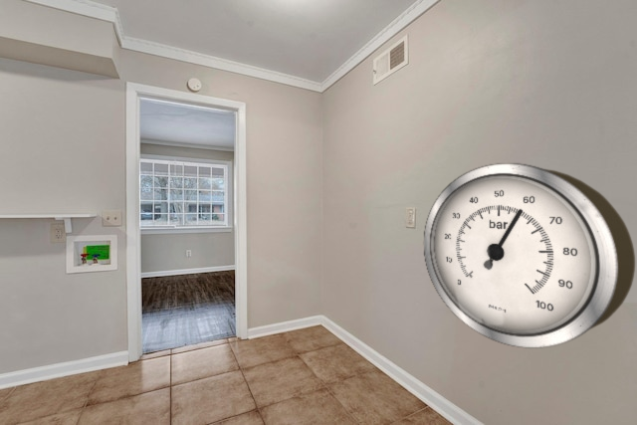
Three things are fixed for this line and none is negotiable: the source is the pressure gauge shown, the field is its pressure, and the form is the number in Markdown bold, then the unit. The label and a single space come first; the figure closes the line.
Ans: **60** bar
